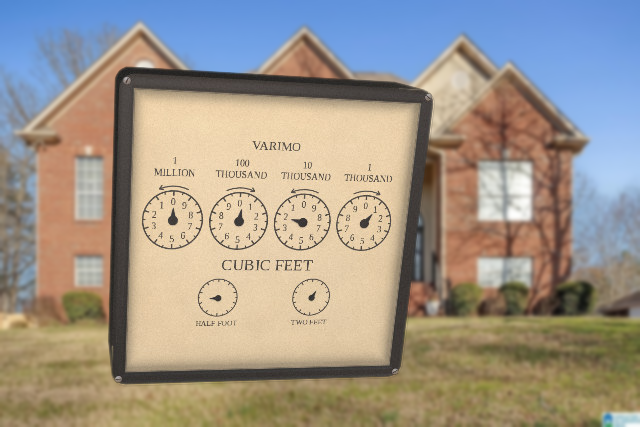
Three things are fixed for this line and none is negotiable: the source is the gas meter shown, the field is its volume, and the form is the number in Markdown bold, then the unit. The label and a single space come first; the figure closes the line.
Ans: **2100** ft³
